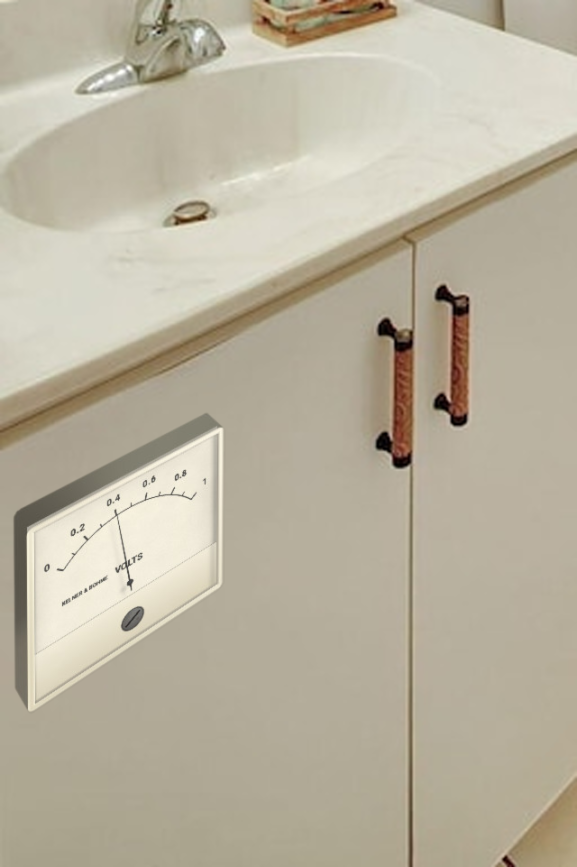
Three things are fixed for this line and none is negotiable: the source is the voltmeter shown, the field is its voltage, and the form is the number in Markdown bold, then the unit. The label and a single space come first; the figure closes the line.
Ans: **0.4** V
